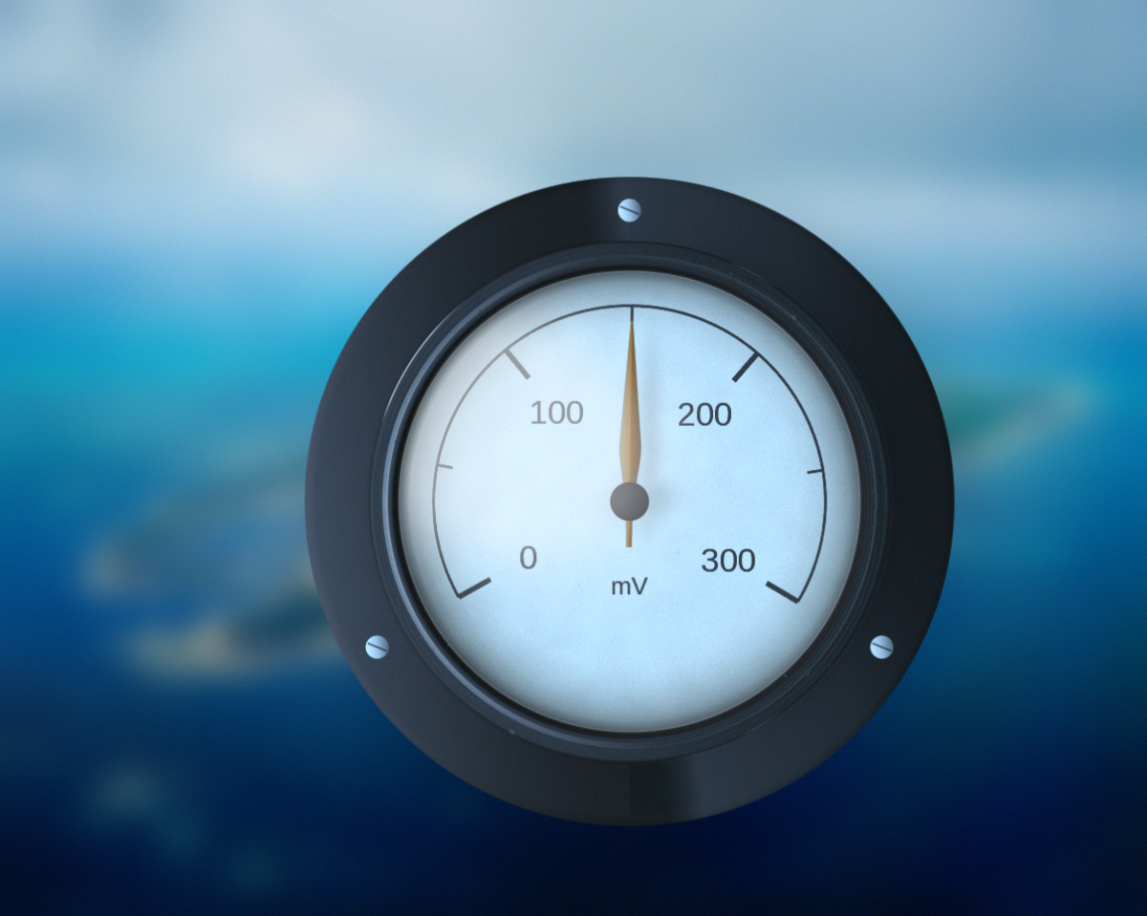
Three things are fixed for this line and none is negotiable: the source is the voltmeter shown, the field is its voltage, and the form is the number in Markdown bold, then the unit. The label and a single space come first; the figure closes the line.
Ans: **150** mV
